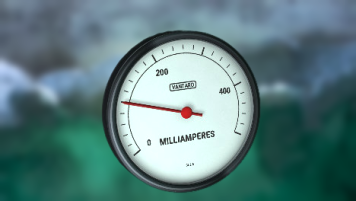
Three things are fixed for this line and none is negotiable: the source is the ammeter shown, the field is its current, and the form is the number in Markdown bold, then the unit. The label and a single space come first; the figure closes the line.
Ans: **100** mA
